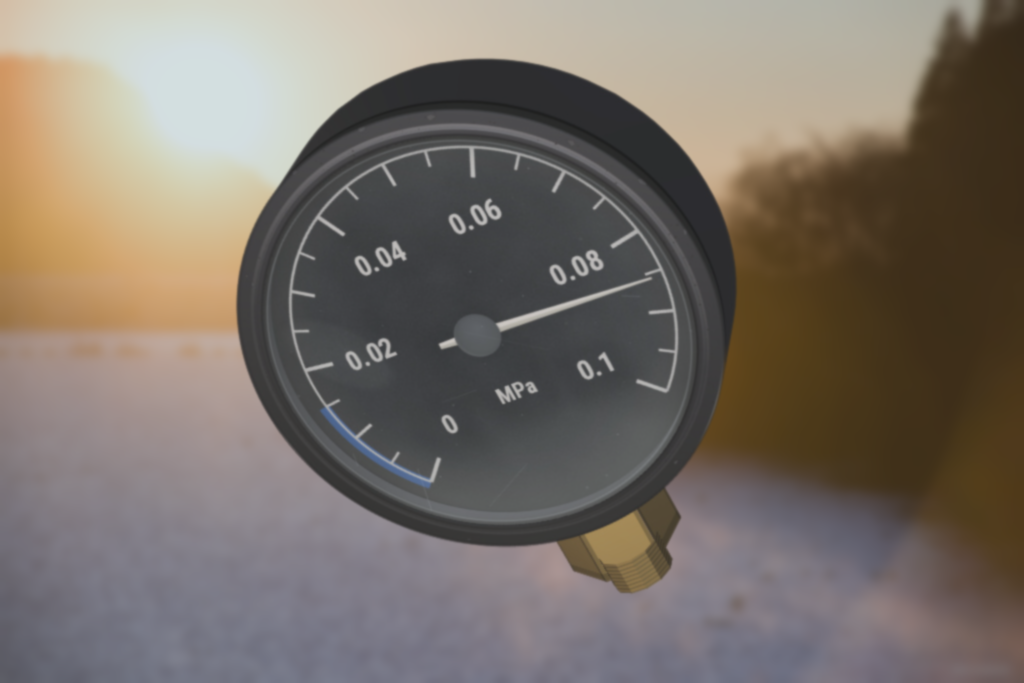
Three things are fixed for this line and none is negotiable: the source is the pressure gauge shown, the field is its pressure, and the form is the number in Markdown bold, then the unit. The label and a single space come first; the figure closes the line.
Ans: **0.085** MPa
